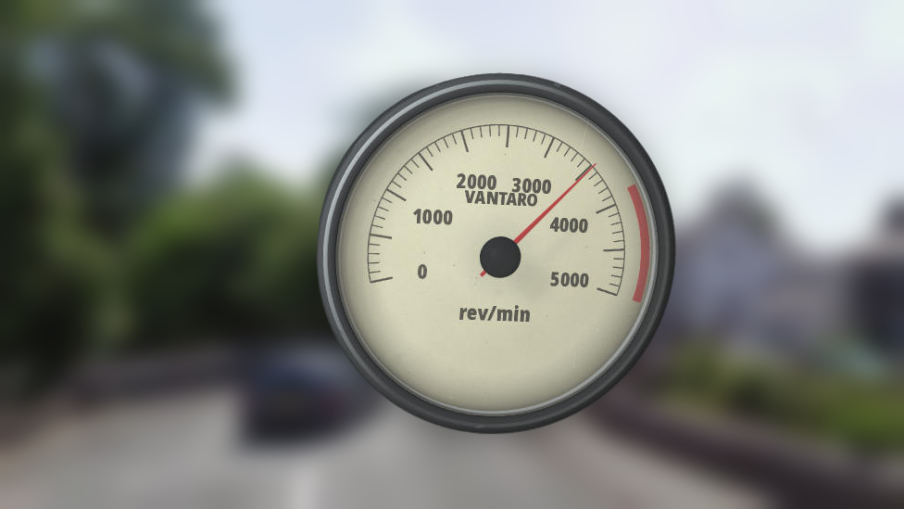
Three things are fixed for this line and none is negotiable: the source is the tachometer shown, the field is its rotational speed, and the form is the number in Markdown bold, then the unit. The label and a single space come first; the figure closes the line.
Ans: **3500** rpm
